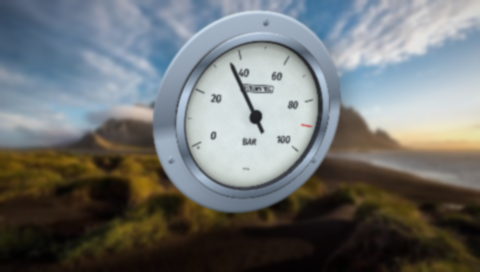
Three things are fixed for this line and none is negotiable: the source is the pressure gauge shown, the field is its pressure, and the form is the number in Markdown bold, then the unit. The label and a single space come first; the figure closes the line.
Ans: **35** bar
